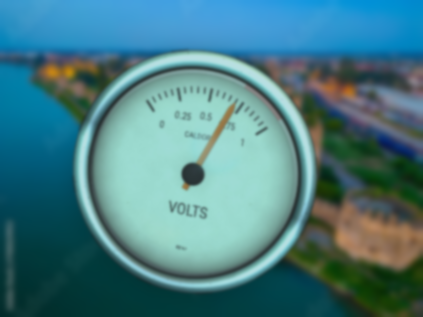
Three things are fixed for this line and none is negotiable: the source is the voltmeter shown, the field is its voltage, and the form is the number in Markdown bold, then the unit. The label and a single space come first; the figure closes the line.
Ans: **0.7** V
